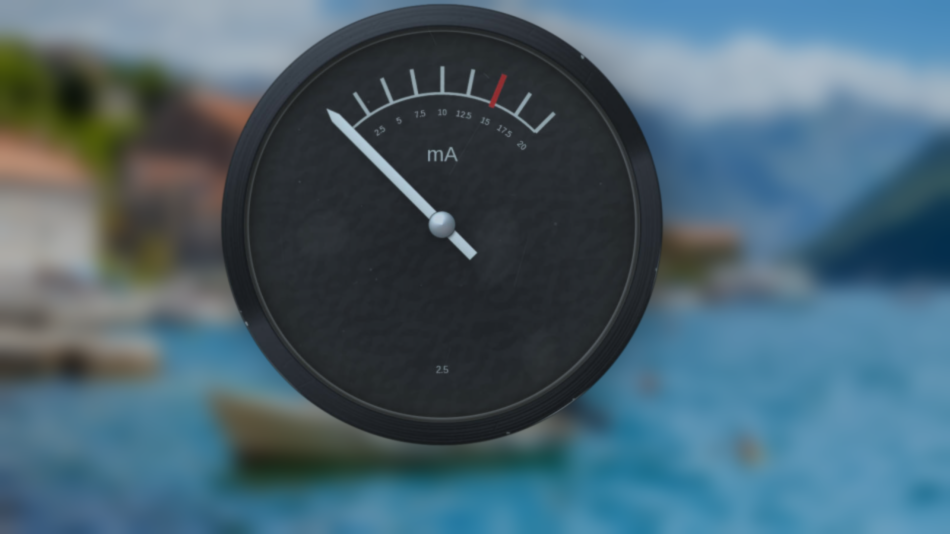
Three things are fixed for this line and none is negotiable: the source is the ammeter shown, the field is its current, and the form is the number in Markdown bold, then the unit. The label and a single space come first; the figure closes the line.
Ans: **0** mA
